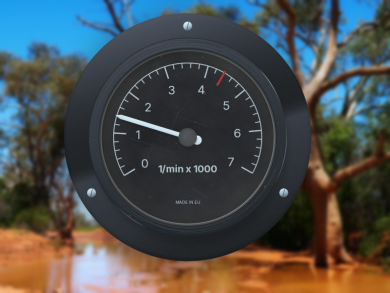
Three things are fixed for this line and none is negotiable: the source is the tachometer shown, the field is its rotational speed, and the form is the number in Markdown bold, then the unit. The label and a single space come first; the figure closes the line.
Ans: **1400** rpm
